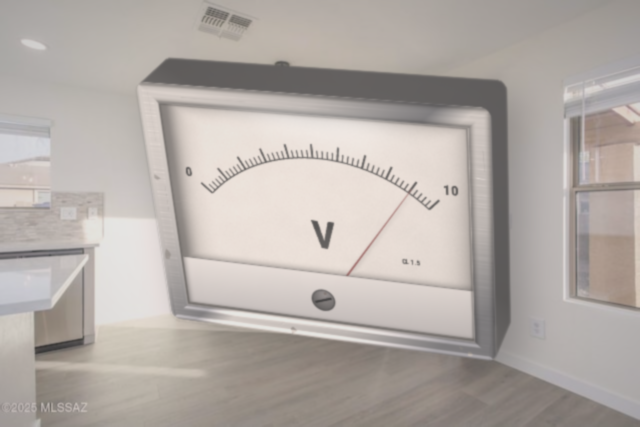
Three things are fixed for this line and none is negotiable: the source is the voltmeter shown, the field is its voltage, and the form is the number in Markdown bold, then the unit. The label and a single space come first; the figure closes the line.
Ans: **9** V
